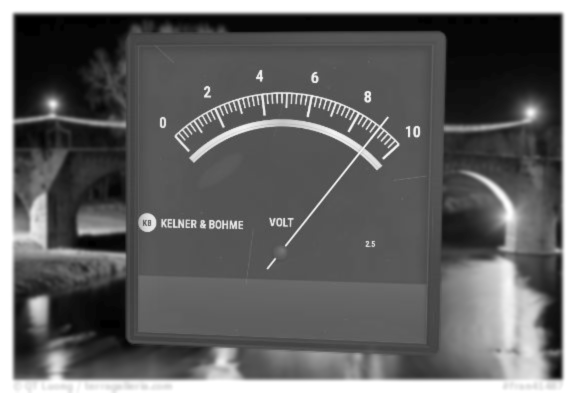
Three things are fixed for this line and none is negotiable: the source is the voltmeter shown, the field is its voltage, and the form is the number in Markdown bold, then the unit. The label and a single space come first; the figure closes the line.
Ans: **9** V
